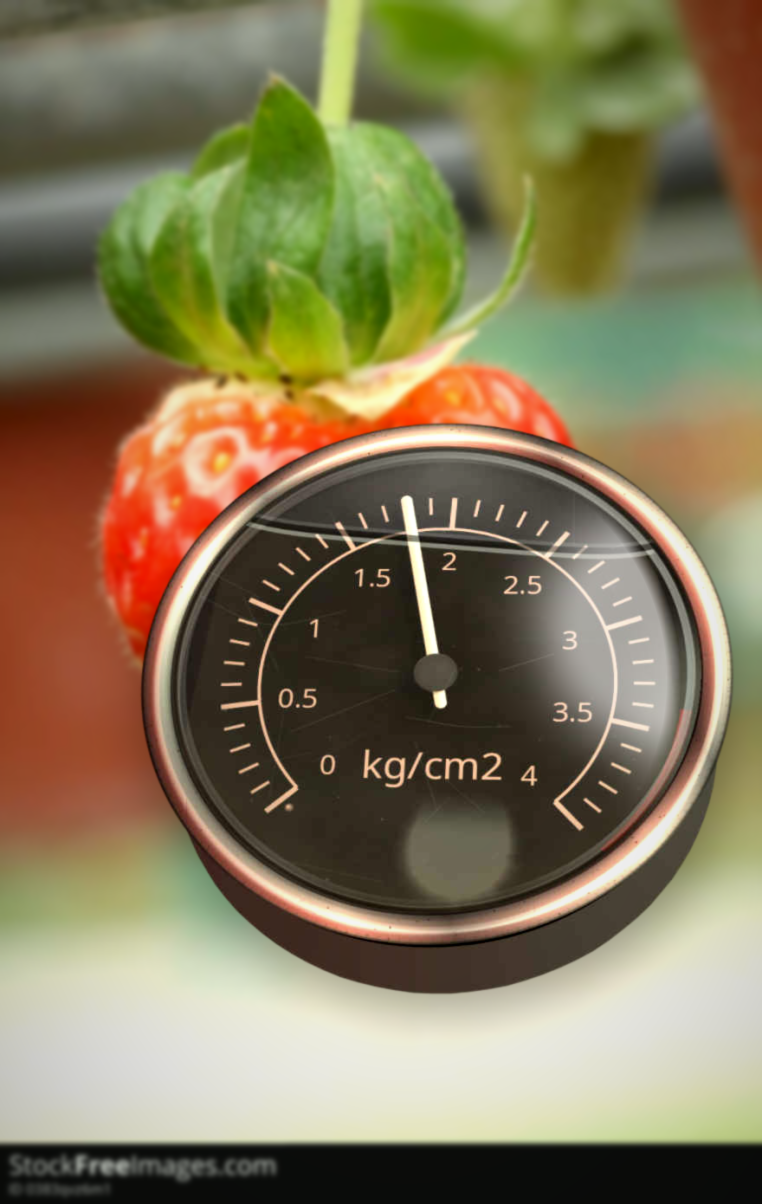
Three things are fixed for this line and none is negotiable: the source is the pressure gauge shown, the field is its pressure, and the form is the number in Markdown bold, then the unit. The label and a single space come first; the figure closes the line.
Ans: **1.8** kg/cm²
